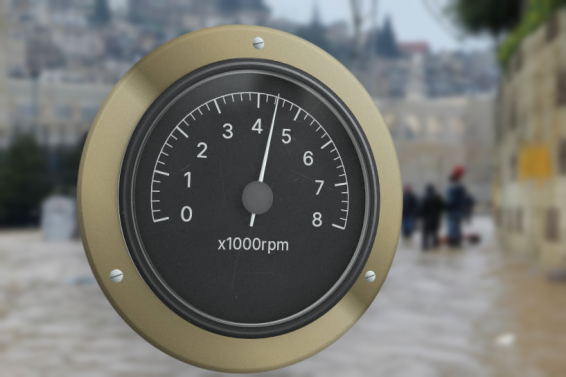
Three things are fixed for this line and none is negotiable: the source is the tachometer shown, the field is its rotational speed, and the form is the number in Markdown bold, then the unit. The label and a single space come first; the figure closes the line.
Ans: **4400** rpm
